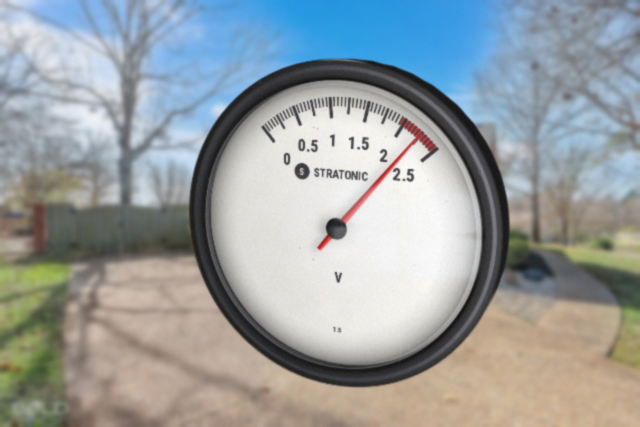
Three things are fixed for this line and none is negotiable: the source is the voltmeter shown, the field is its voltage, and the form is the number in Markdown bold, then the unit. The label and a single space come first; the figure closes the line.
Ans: **2.25** V
